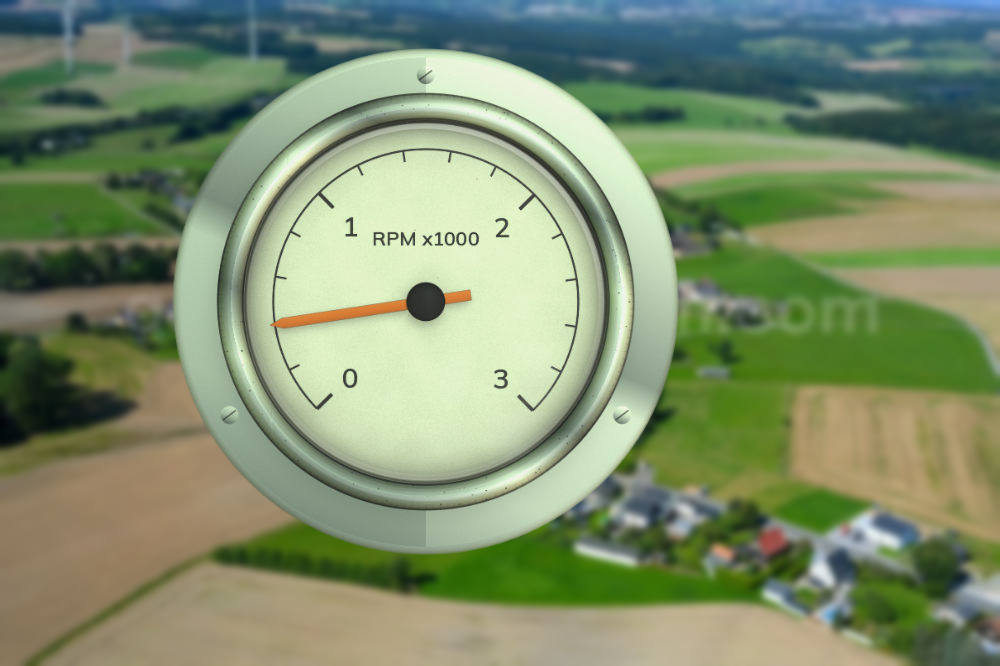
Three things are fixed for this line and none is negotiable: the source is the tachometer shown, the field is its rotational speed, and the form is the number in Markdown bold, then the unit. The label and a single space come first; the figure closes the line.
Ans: **400** rpm
